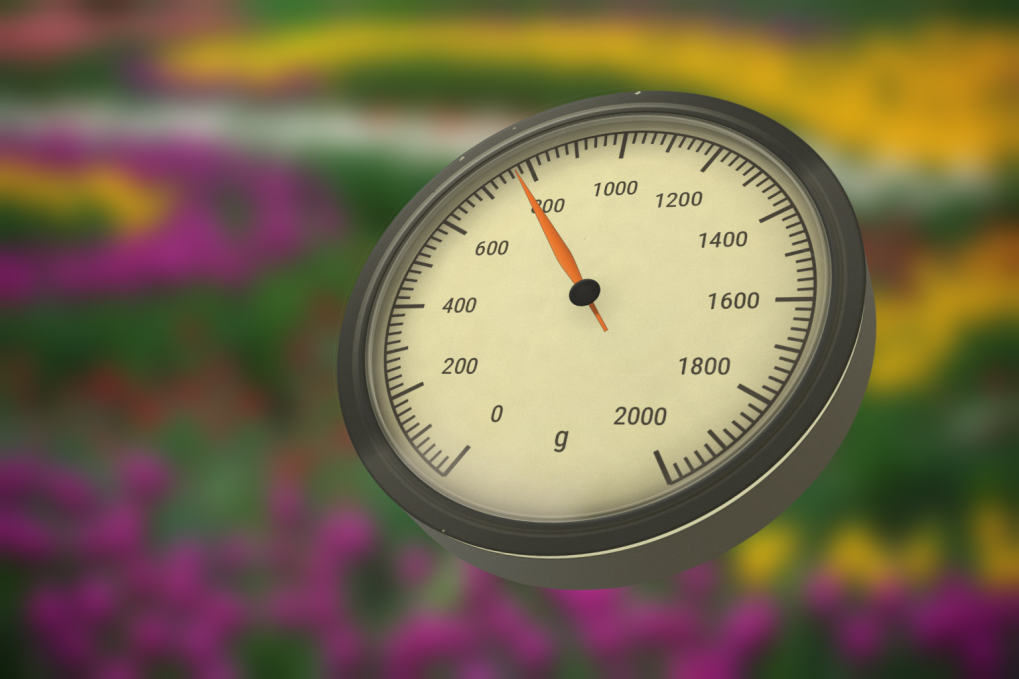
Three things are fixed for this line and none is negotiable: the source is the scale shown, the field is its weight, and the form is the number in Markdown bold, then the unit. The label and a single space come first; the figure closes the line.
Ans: **770** g
